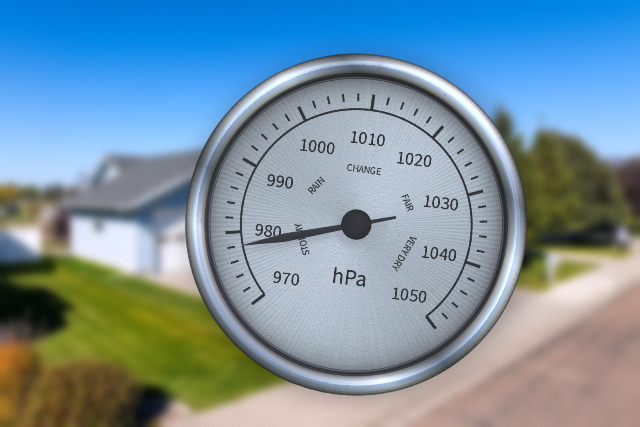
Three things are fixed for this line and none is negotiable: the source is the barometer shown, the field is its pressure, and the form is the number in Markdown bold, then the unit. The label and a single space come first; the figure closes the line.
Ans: **978** hPa
